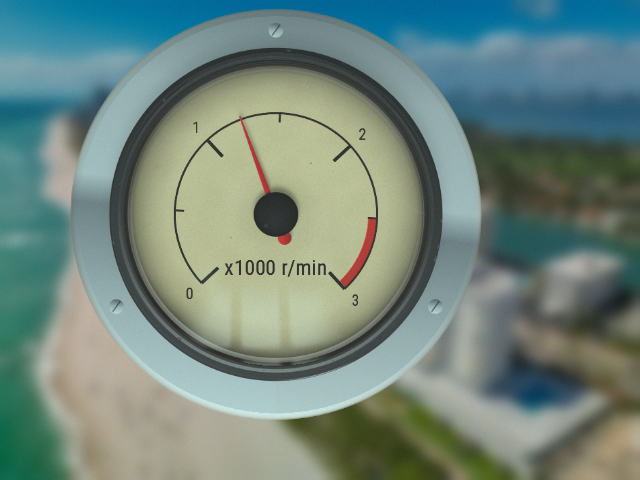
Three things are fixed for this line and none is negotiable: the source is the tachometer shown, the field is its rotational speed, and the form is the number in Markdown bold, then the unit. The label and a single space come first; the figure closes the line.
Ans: **1250** rpm
